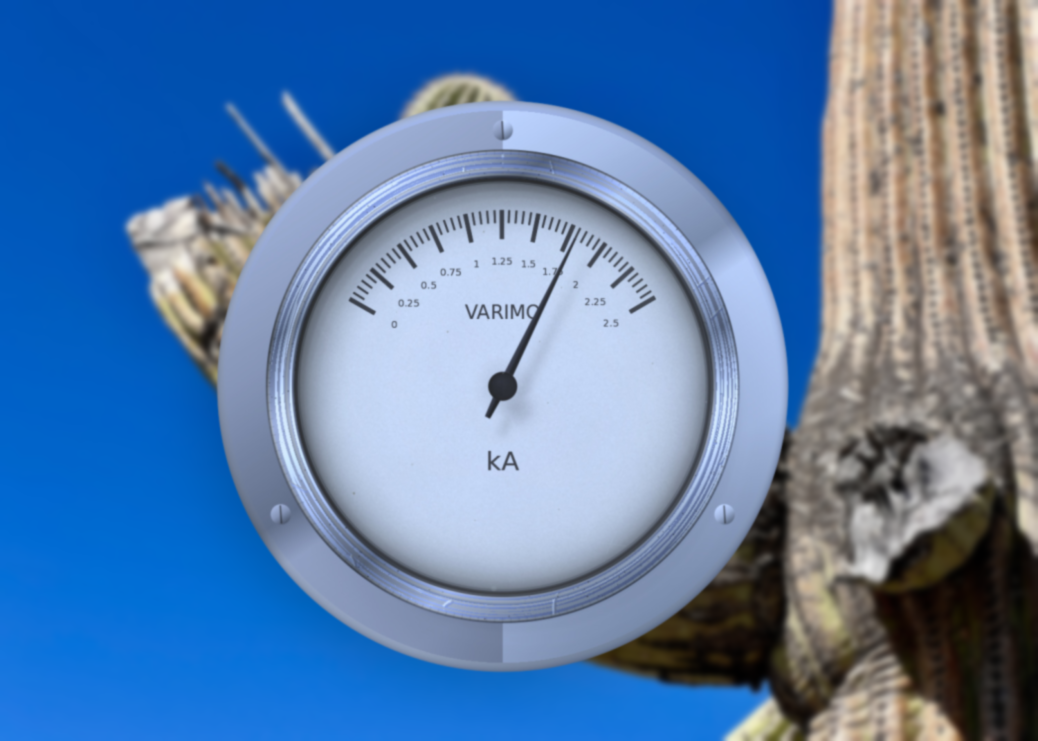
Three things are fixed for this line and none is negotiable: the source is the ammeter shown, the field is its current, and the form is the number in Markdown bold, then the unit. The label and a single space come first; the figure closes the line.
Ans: **1.8** kA
